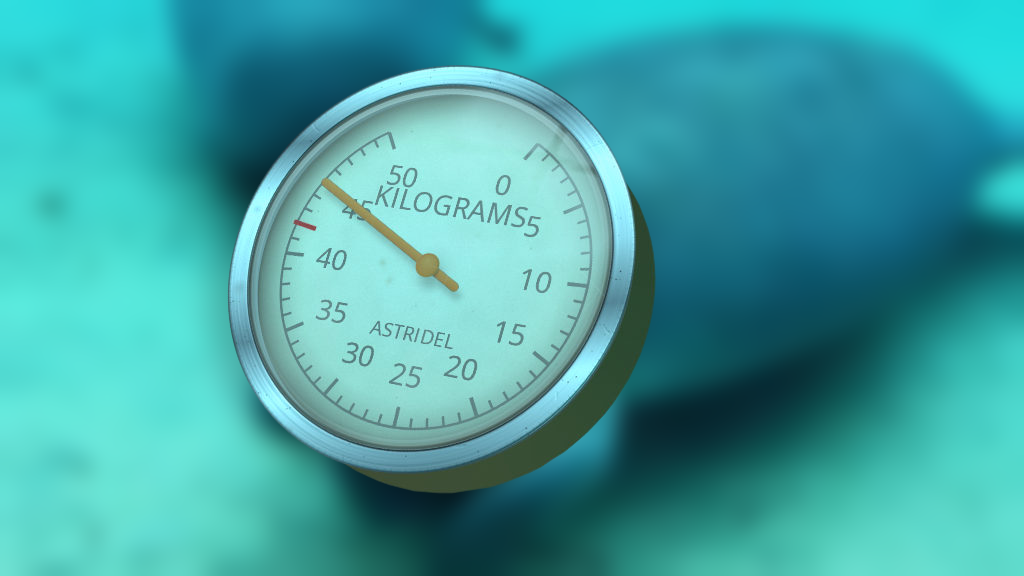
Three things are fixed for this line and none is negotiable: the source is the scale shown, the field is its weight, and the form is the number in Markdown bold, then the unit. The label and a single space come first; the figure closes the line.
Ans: **45** kg
